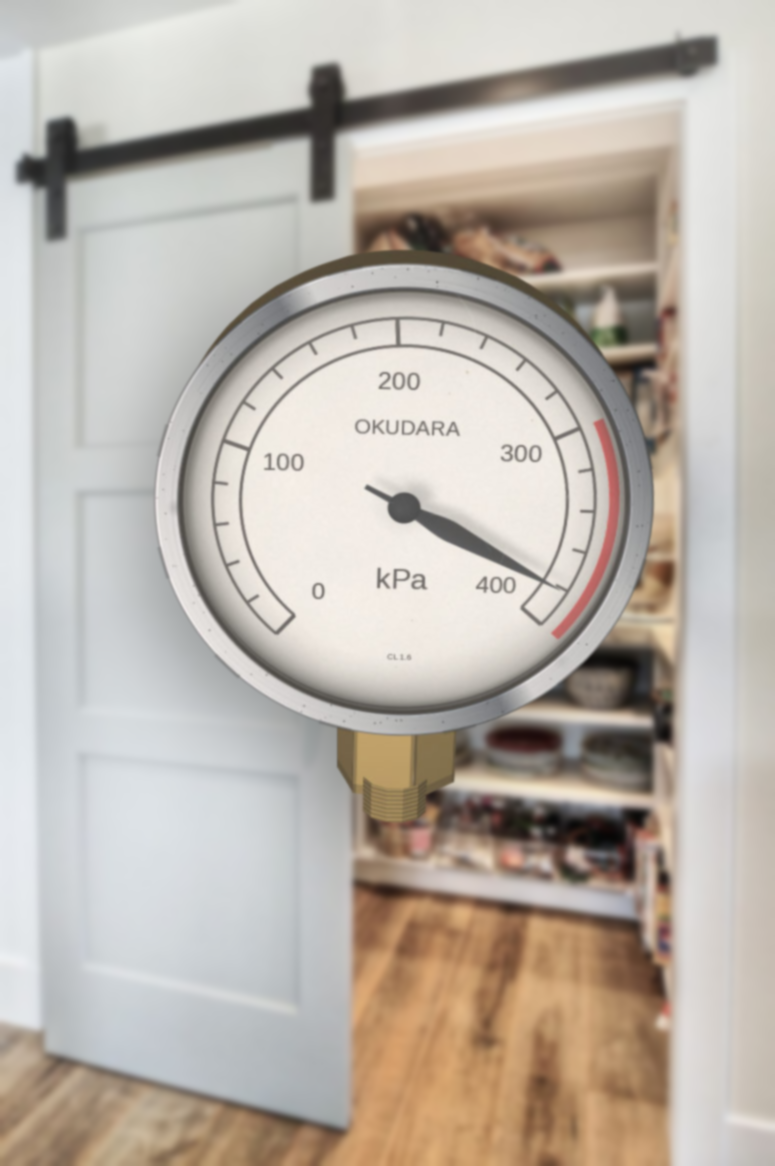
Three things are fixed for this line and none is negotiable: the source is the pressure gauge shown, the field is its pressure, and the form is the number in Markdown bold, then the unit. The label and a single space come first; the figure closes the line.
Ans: **380** kPa
